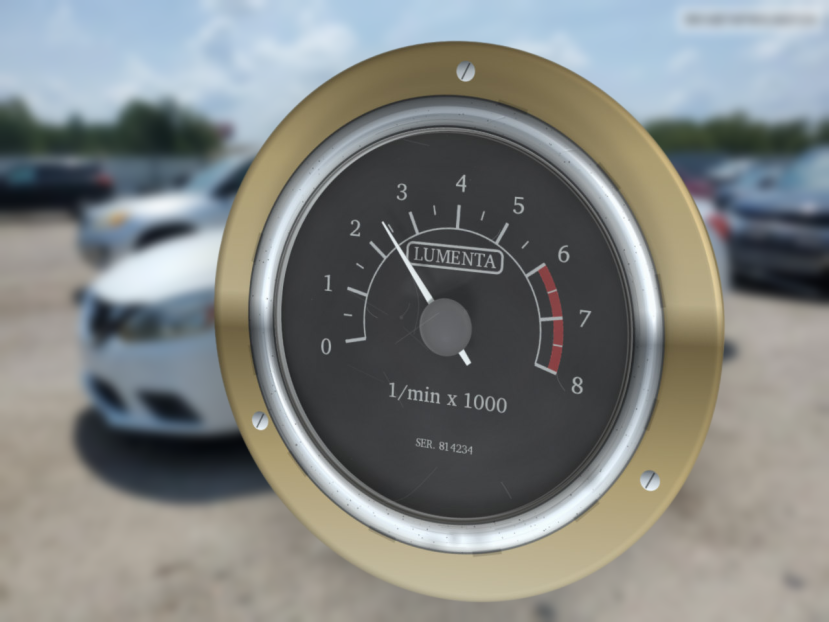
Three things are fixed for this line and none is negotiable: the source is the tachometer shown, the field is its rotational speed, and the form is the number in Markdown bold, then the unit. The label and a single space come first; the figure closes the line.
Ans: **2500** rpm
